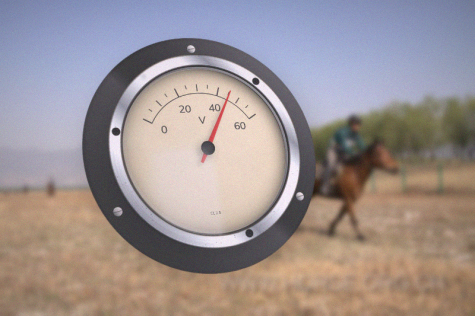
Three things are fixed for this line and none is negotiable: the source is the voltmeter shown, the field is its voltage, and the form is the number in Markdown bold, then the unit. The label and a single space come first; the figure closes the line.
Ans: **45** V
